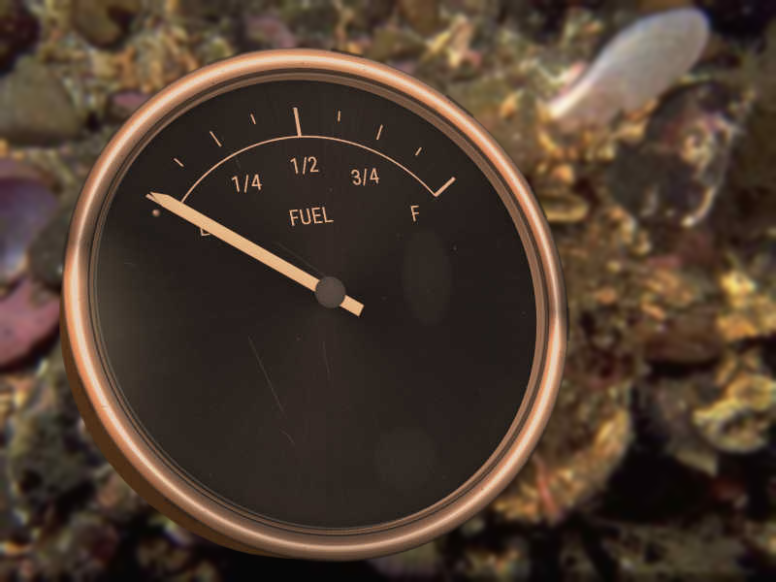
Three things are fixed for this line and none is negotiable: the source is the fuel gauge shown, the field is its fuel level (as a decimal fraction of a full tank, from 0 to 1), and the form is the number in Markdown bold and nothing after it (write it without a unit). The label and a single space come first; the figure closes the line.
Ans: **0**
